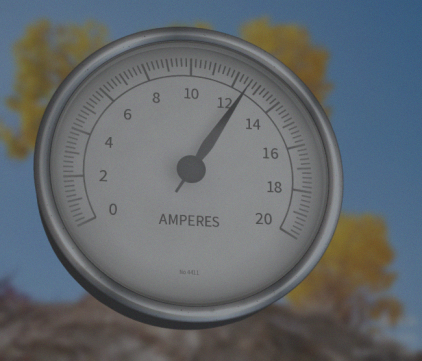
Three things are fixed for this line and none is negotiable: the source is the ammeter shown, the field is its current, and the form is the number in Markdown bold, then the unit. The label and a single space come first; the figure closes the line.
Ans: **12.6** A
